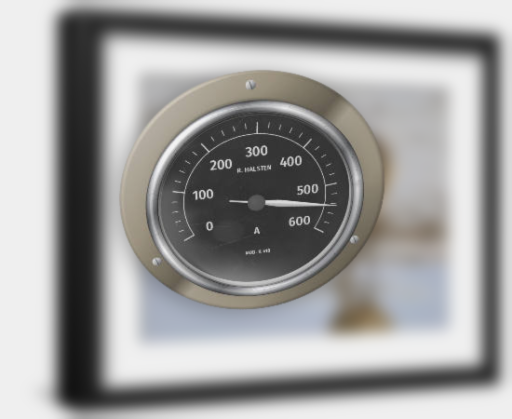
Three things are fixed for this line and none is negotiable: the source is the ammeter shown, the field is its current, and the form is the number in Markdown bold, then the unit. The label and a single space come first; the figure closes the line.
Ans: **540** A
